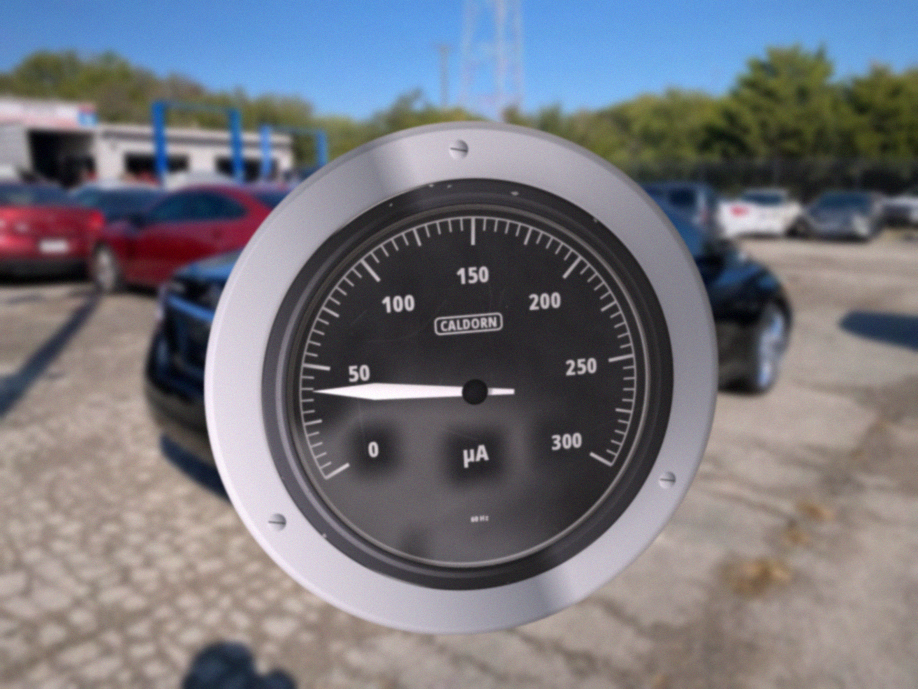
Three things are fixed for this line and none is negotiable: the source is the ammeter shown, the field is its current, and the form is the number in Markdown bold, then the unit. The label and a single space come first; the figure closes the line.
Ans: **40** µA
